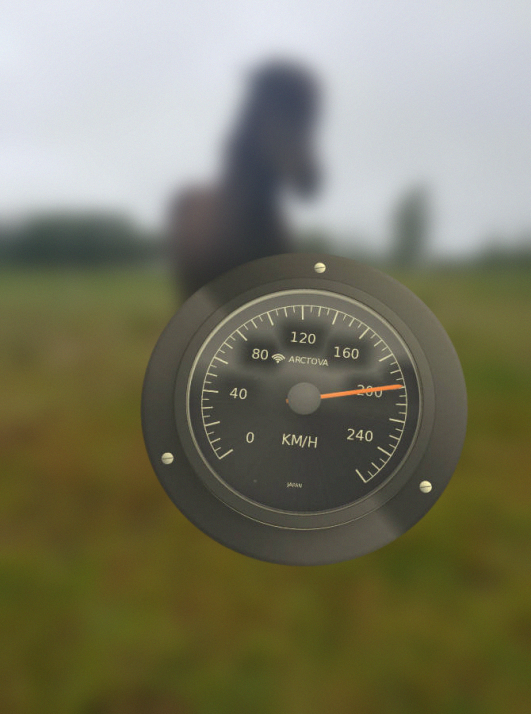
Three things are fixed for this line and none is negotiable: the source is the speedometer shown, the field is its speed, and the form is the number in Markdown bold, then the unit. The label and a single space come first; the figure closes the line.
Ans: **200** km/h
